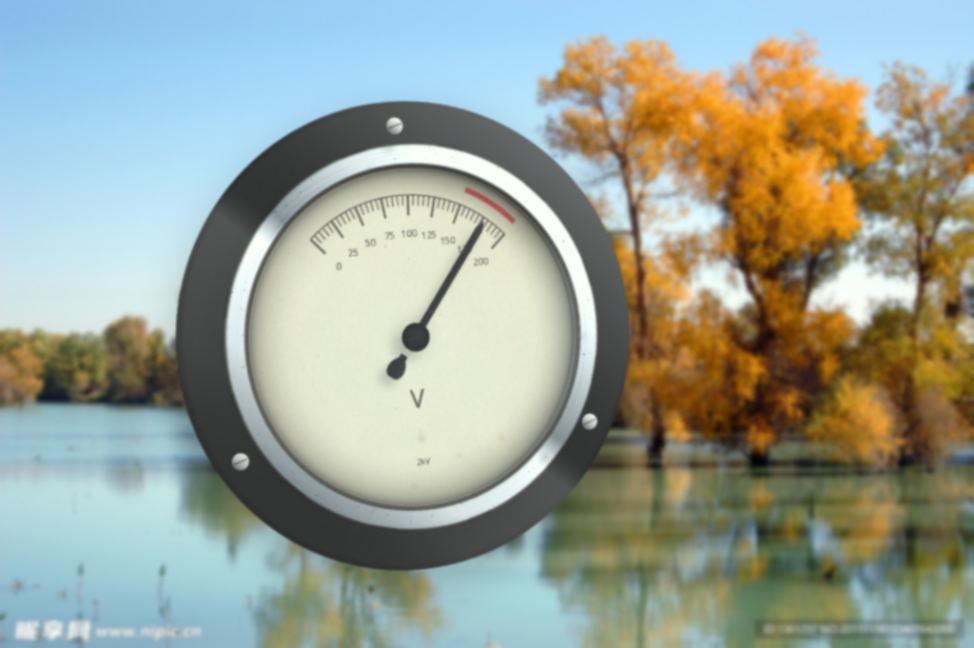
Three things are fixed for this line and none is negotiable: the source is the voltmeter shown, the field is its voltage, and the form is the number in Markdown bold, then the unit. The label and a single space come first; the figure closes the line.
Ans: **175** V
